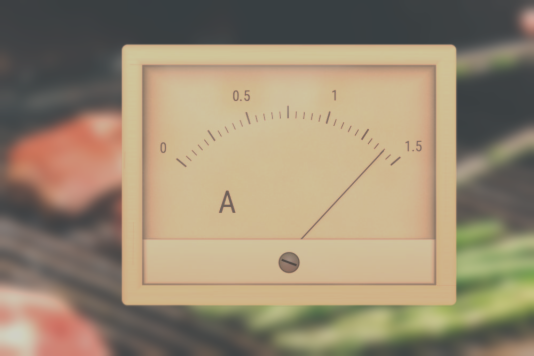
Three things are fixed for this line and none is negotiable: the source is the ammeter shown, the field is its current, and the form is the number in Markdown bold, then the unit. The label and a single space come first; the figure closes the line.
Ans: **1.4** A
